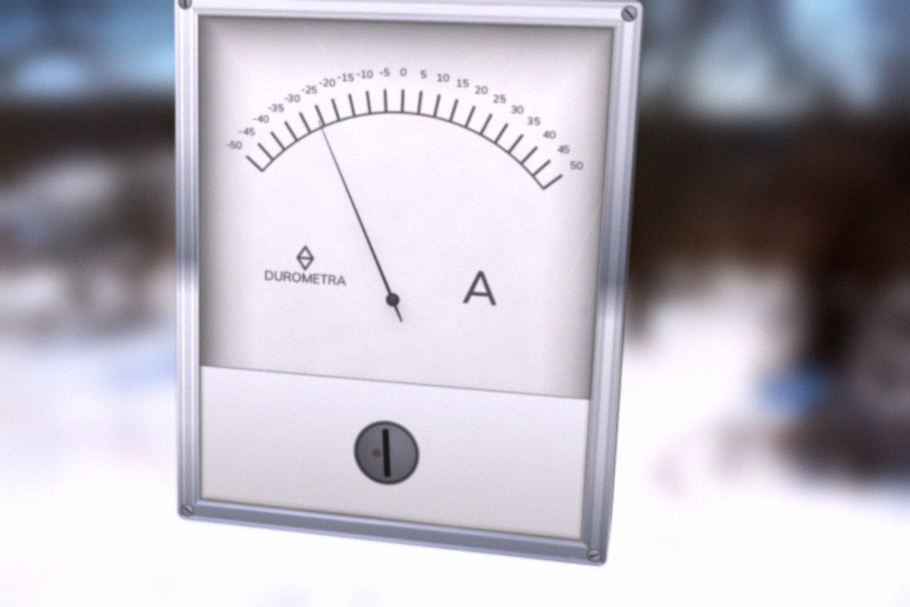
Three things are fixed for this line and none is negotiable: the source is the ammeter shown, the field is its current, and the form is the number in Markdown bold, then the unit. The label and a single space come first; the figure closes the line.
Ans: **-25** A
